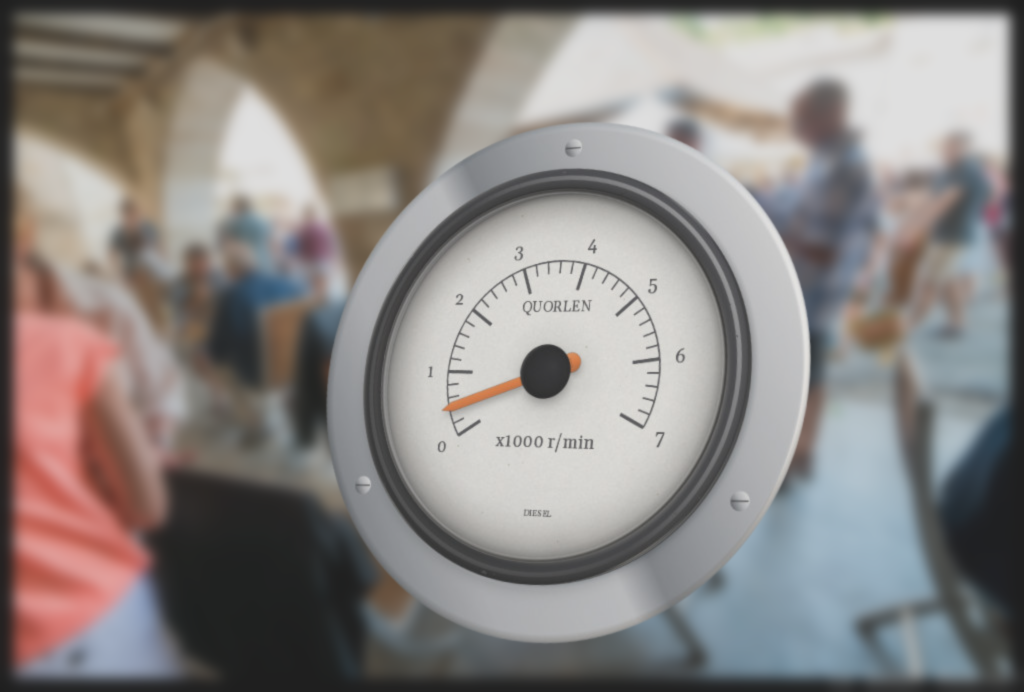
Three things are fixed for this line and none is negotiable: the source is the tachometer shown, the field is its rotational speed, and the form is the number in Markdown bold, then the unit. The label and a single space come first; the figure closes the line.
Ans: **400** rpm
